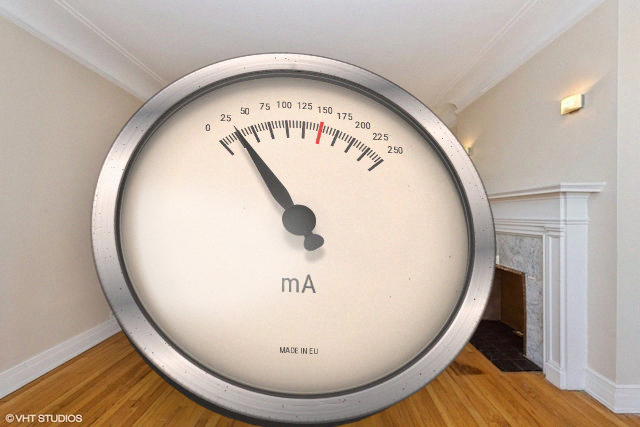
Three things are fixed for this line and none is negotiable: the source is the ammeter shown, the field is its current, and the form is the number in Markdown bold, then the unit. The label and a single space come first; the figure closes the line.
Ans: **25** mA
